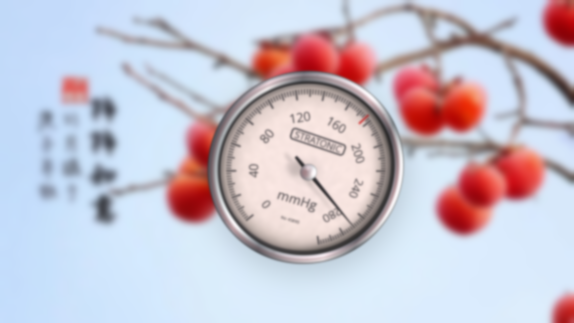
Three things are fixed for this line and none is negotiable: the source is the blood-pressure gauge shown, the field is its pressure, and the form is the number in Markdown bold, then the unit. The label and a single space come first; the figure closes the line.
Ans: **270** mmHg
